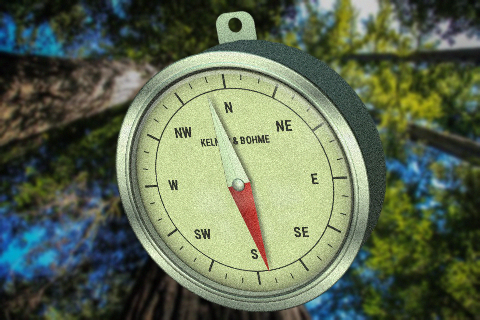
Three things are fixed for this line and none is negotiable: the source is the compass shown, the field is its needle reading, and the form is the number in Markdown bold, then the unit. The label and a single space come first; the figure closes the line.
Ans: **170** °
